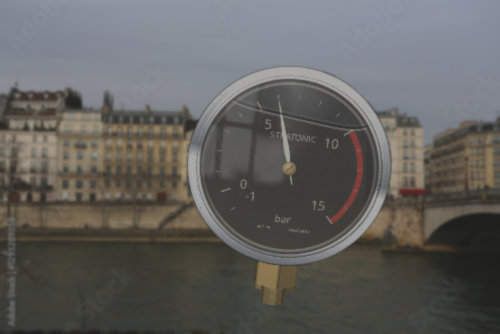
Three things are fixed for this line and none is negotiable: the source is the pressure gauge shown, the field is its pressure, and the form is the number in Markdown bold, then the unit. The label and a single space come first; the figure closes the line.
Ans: **6** bar
